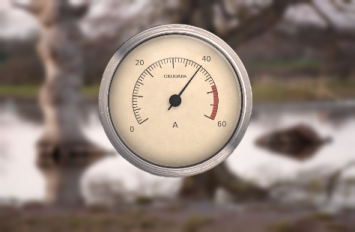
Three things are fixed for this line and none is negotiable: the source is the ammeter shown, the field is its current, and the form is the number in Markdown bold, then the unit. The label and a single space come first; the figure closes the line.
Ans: **40** A
